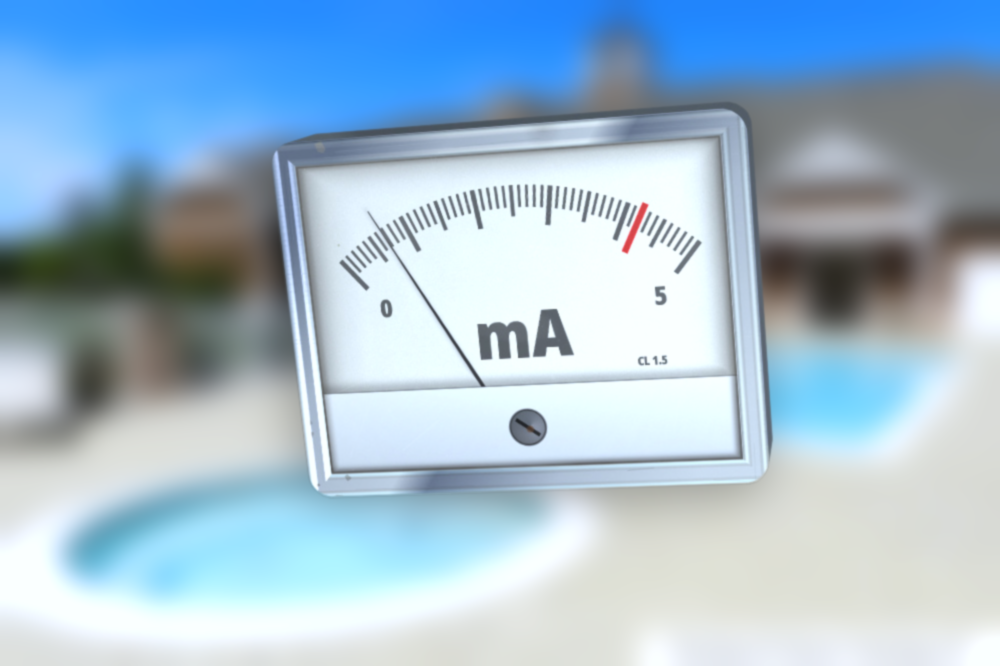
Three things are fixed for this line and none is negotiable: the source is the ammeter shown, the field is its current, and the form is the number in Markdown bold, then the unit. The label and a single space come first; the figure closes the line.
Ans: **0.7** mA
